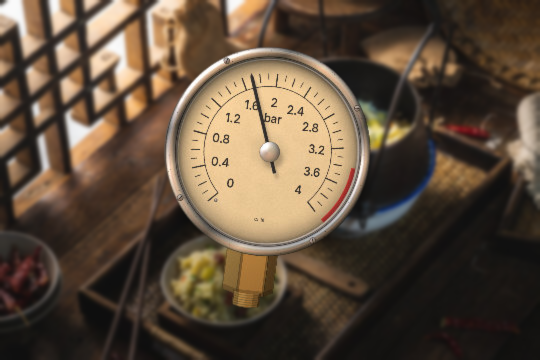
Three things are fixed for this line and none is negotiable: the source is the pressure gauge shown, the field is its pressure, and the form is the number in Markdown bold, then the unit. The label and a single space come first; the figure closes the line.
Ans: **1.7** bar
